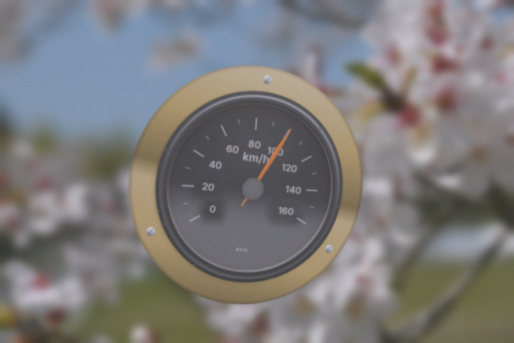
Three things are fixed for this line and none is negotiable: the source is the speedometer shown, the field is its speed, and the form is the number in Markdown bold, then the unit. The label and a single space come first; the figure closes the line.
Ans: **100** km/h
